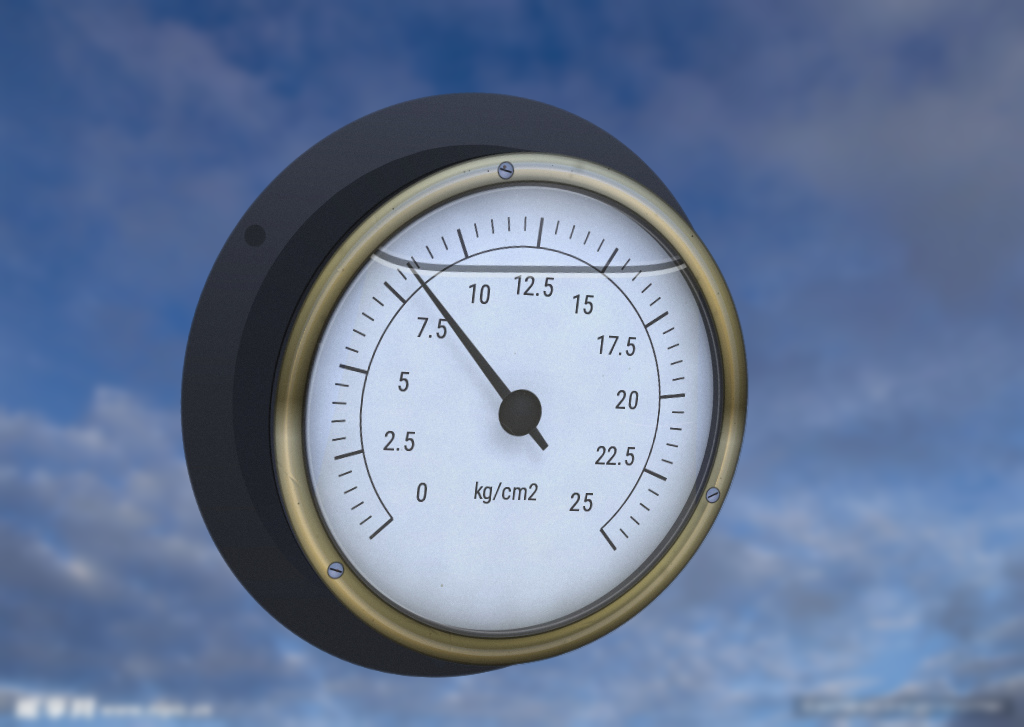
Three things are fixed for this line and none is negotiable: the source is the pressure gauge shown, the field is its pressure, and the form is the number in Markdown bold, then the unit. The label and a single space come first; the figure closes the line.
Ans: **8.25** kg/cm²
